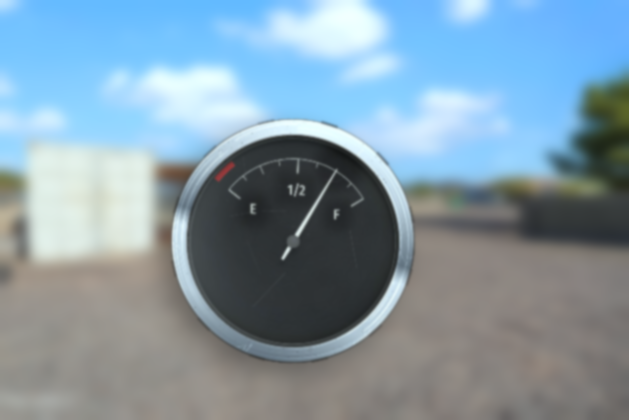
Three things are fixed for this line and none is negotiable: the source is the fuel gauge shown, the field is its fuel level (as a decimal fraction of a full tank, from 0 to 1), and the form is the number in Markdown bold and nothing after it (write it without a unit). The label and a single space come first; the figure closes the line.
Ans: **0.75**
